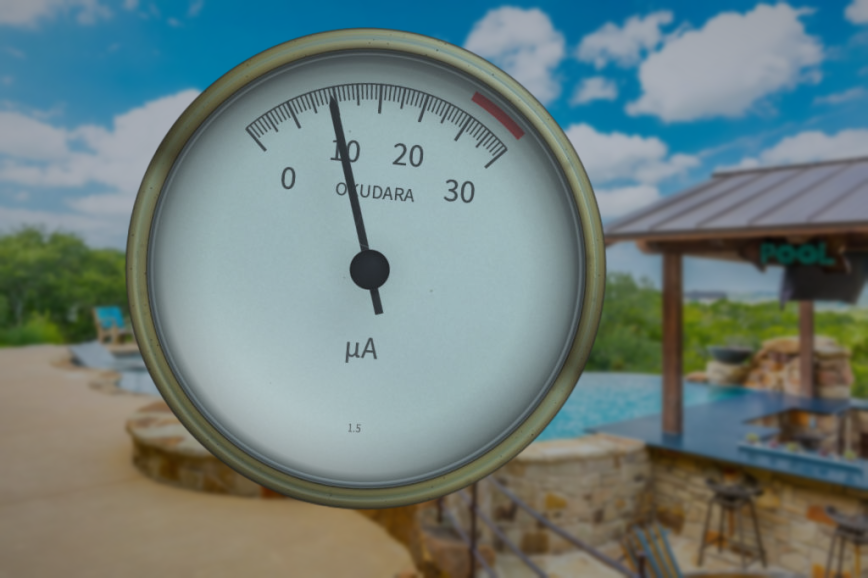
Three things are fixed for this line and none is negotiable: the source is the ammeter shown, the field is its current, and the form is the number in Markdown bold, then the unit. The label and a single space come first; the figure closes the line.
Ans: **9.5** µA
